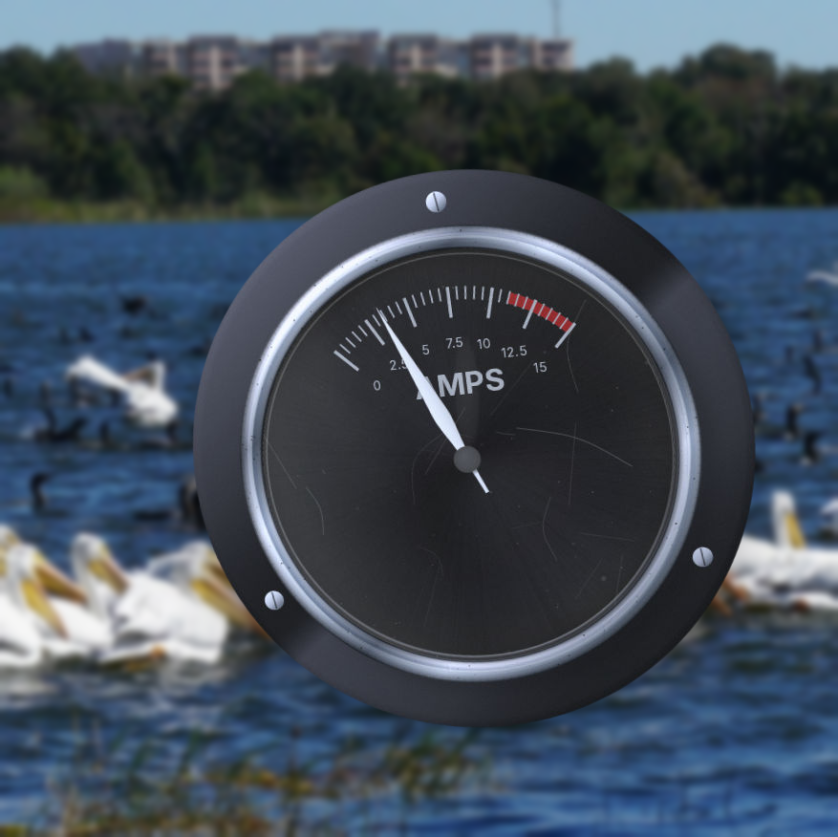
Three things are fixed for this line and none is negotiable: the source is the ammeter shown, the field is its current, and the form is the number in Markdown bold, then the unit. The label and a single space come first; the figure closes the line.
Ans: **3.5** A
